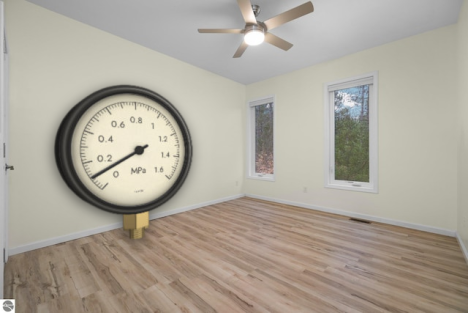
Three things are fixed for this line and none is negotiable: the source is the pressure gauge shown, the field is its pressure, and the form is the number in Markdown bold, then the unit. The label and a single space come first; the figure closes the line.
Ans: **0.1** MPa
